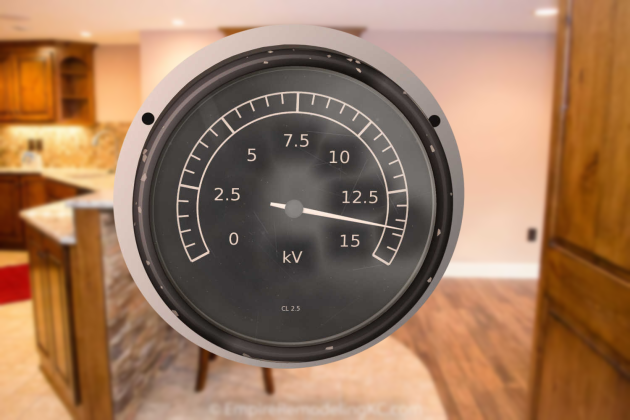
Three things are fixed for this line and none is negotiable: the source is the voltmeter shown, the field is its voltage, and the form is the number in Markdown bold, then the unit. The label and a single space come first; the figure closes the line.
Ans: **13.75** kV
